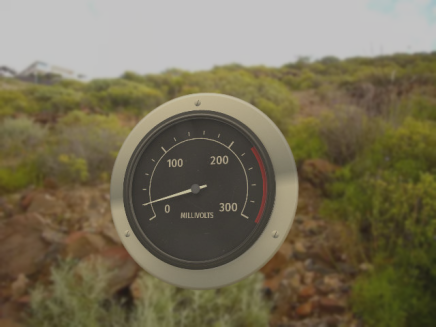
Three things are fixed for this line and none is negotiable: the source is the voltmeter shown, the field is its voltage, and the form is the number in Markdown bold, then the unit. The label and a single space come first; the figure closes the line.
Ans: **20** mV
